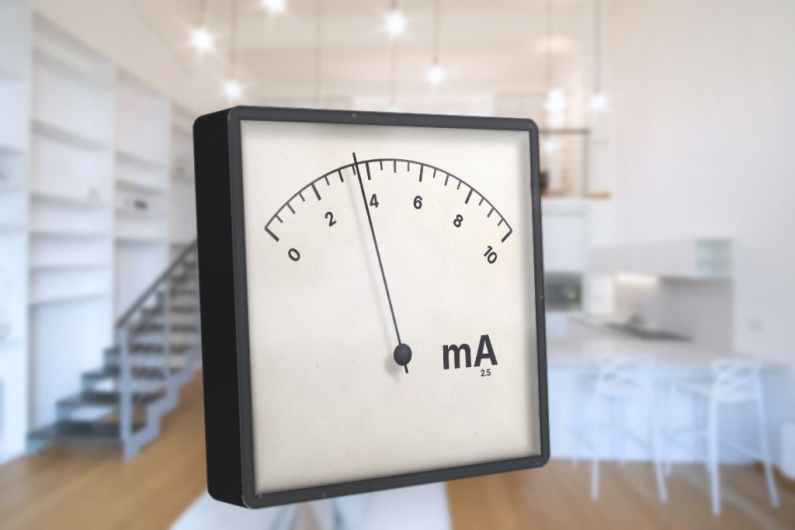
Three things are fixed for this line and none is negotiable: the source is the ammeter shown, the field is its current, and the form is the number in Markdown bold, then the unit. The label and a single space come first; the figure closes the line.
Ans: **3.5** mA
